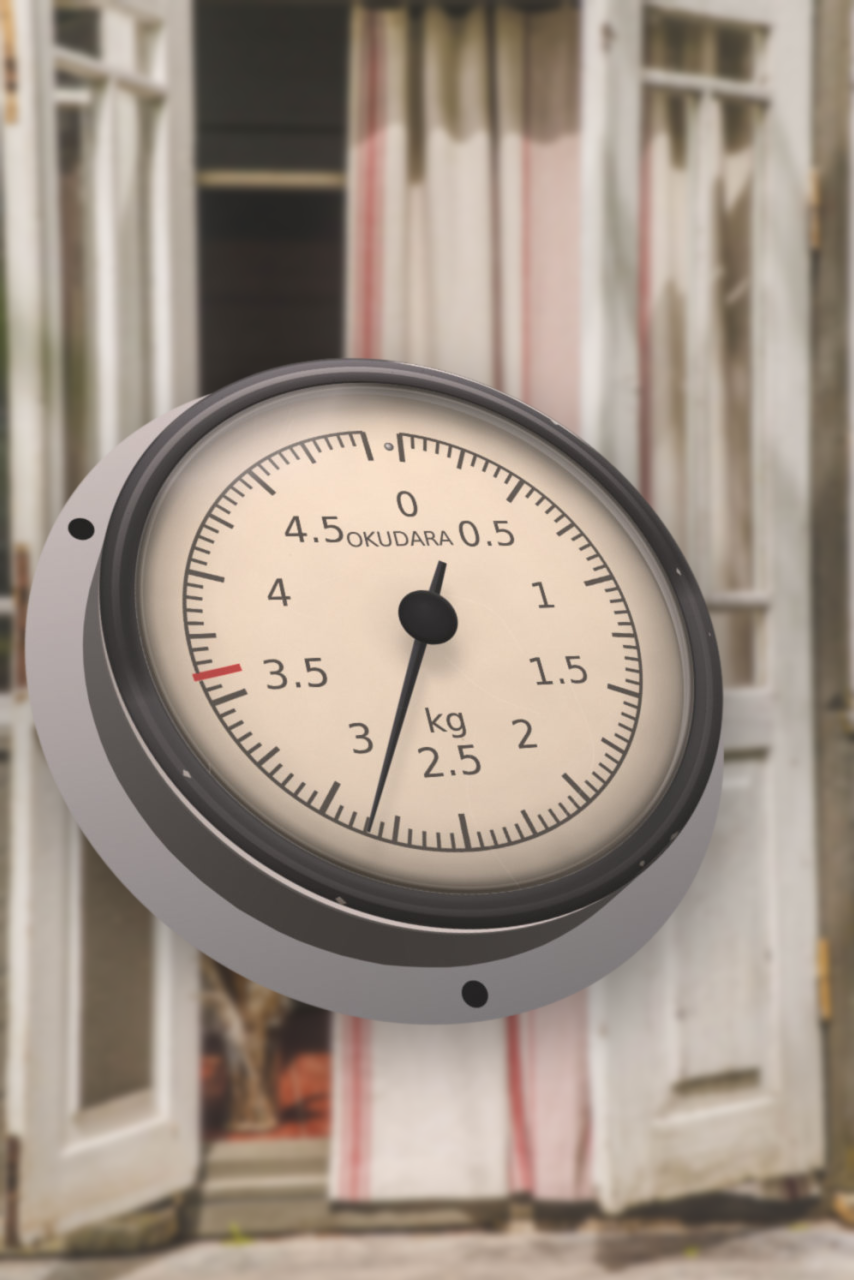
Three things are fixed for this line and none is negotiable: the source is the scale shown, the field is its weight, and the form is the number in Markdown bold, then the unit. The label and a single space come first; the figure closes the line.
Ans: **2.85** kg
